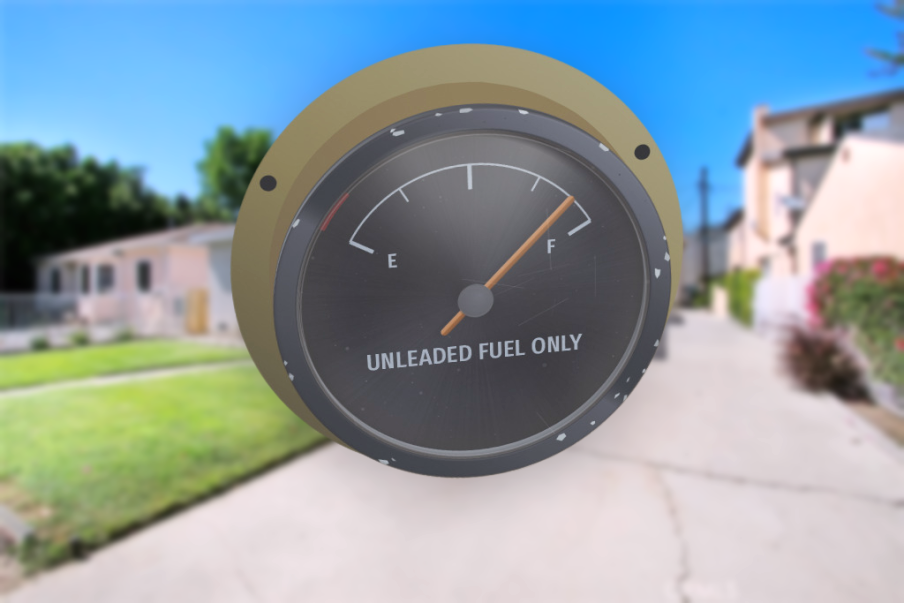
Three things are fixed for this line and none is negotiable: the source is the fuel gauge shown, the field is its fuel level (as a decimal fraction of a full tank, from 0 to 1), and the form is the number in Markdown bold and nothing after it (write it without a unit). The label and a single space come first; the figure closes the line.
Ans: **0.875**
